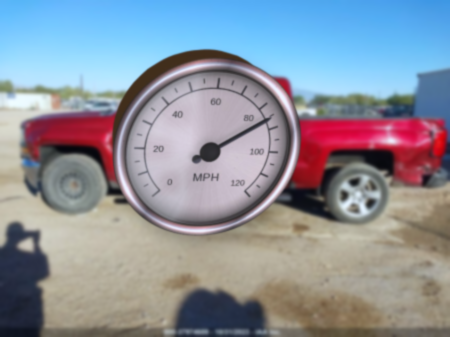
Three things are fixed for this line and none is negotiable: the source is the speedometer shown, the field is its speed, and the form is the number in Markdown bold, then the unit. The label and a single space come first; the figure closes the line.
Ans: **85** mph
